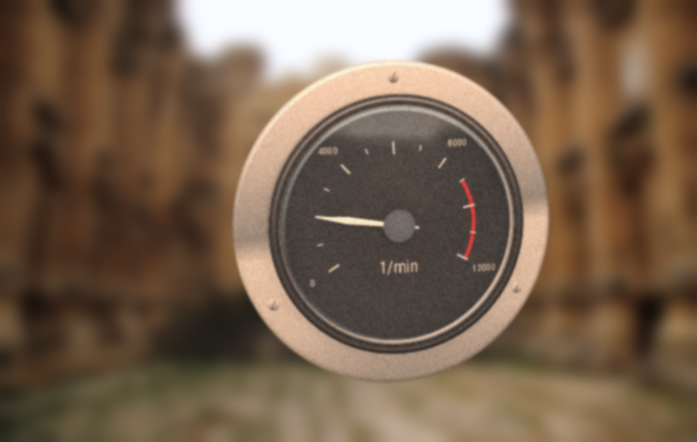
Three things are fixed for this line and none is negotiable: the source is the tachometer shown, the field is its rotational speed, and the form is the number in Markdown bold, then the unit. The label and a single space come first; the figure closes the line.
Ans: **2000** rpm
